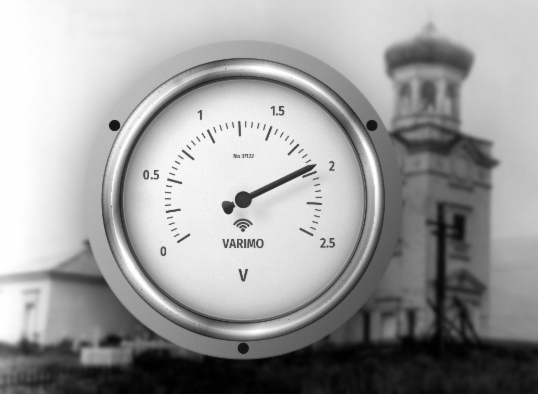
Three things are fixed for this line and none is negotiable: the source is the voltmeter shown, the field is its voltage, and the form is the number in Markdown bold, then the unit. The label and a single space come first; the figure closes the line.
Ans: **1.95** V
